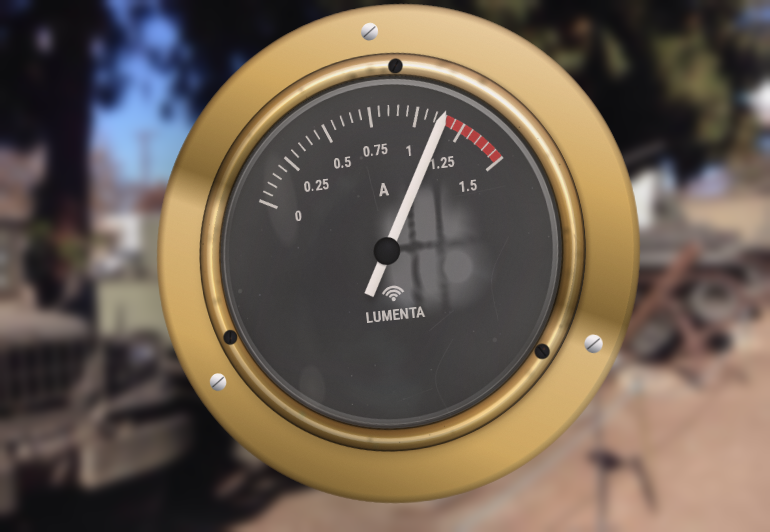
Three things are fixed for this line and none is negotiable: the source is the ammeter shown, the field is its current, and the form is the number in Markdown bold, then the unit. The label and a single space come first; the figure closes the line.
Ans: **1.15** A
